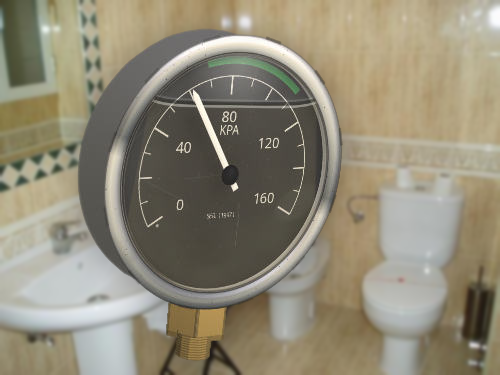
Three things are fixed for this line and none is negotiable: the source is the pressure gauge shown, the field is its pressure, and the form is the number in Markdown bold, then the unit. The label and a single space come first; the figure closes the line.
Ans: **60** kPa
